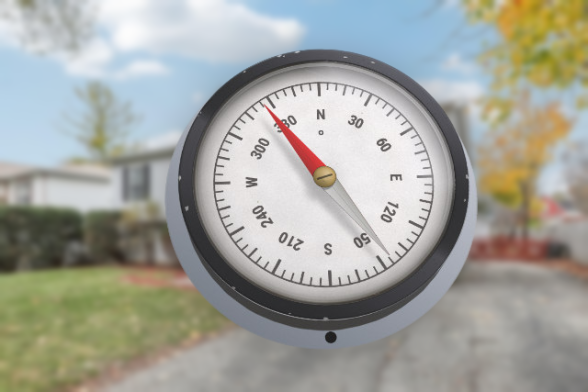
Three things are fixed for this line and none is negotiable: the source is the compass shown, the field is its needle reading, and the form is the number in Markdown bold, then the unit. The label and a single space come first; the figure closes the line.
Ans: **325** °
